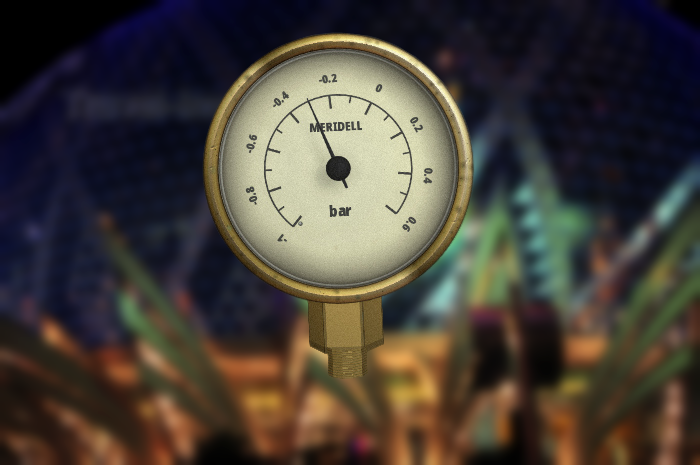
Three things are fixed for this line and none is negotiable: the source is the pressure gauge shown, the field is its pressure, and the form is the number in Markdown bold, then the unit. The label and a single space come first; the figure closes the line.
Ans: **-0.3** bar
